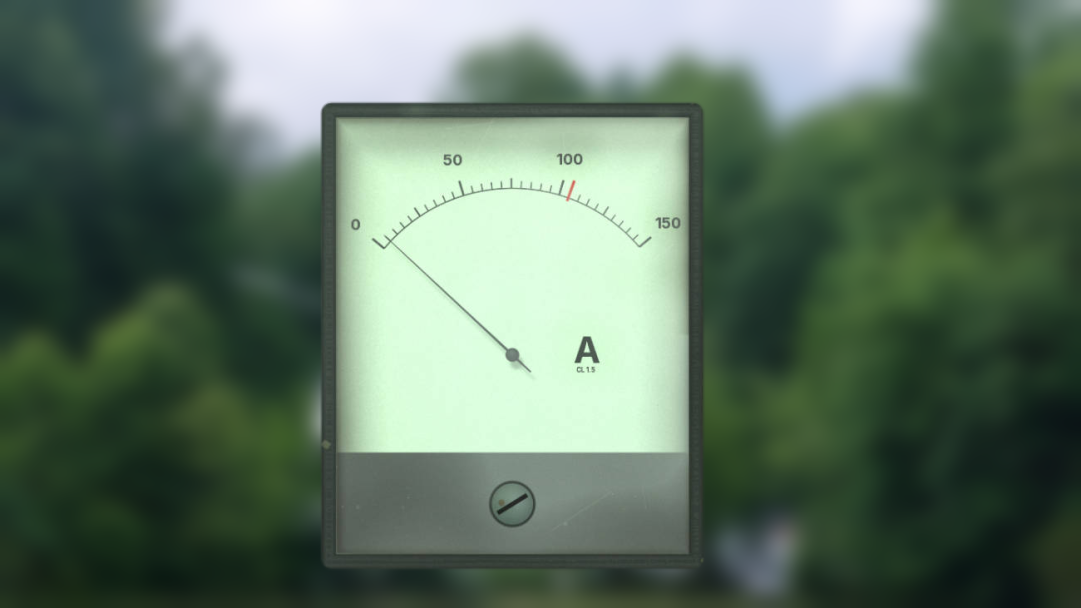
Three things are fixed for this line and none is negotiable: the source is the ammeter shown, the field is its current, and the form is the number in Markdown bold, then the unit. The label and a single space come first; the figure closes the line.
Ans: **5** A
